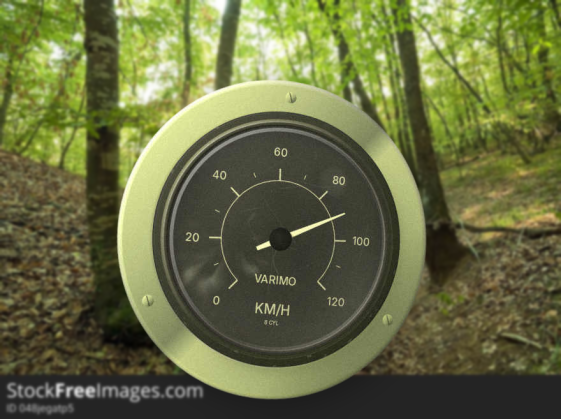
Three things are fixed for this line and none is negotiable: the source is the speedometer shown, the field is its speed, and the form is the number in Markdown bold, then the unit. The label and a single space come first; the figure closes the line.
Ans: **90** km/h
